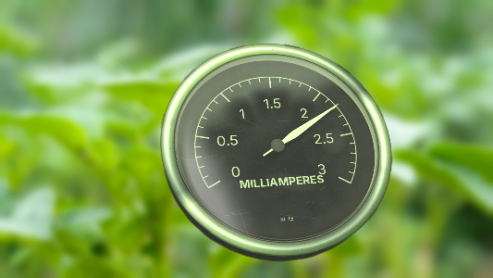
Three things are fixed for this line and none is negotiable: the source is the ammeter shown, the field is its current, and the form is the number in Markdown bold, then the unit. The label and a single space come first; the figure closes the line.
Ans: **2.2** mA
